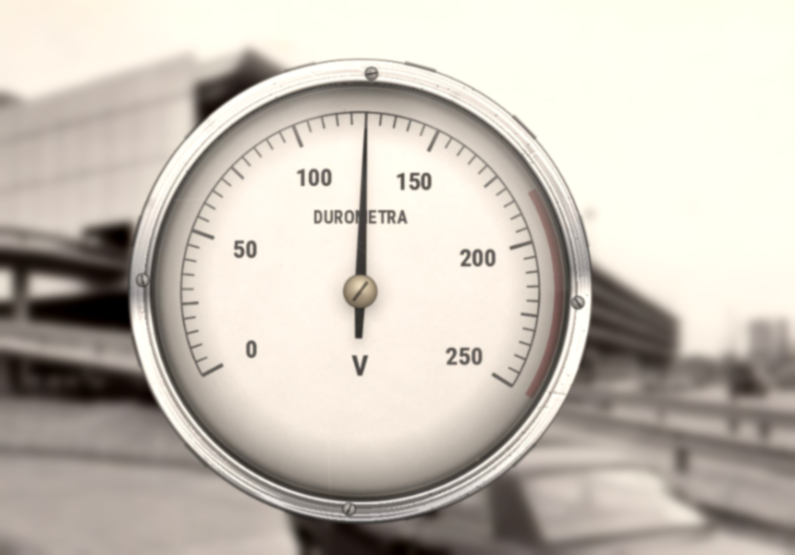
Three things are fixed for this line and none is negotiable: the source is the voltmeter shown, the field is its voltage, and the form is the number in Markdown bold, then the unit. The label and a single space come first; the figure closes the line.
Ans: **125** V
